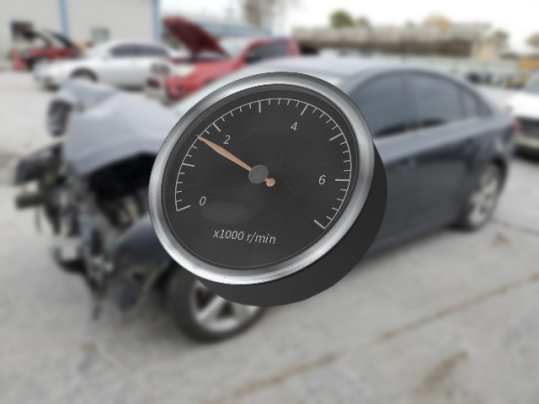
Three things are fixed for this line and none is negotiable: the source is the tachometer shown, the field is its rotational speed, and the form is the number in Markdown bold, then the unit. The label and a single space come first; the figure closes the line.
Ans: **1600** rpm
